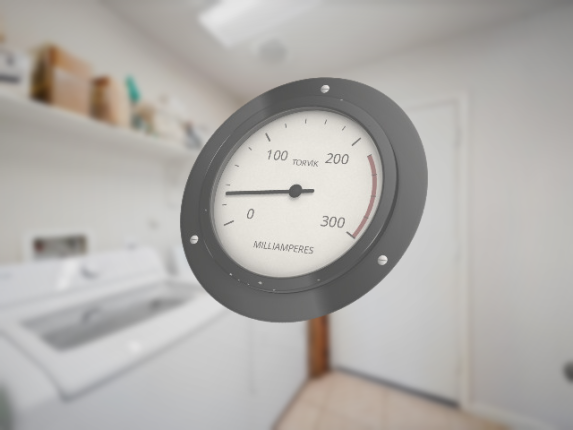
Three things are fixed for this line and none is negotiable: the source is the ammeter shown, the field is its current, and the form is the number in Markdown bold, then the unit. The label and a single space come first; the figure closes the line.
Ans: **30** mA
